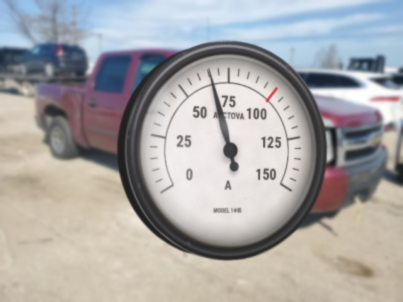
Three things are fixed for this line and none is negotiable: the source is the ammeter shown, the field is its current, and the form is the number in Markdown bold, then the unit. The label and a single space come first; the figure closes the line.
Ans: **65** A
